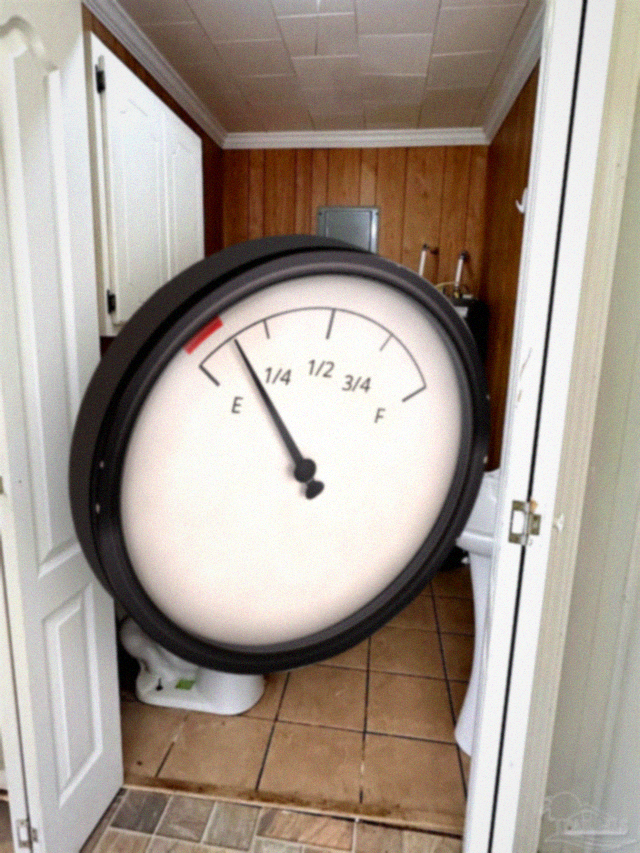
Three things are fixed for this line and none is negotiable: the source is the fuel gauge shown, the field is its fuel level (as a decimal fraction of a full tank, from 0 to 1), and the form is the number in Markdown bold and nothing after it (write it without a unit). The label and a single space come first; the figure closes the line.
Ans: **0.125**
